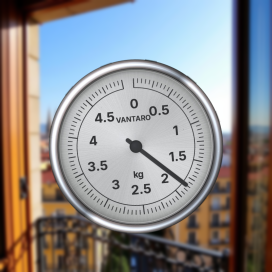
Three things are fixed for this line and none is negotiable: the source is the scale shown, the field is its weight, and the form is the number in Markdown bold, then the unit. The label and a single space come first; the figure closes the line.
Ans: **1.85** kg
